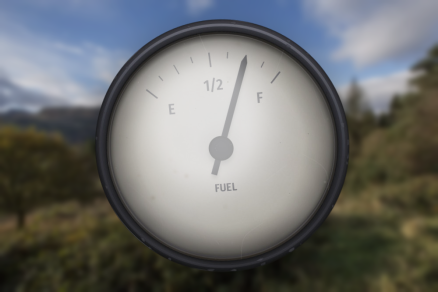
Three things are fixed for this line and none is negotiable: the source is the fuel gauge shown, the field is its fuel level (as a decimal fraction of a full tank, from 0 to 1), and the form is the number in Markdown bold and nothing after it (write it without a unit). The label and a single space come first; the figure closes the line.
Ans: **0.75**
